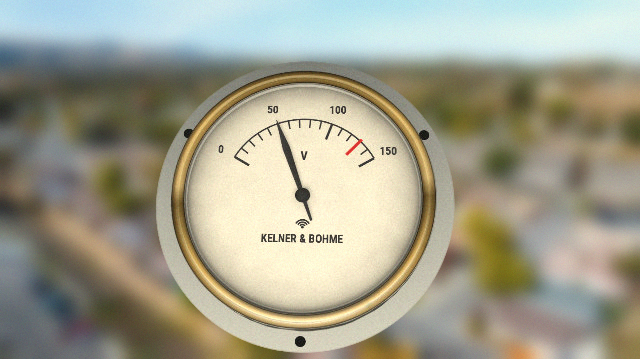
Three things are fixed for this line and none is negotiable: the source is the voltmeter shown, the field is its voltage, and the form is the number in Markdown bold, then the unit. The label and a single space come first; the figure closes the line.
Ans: **50** V
